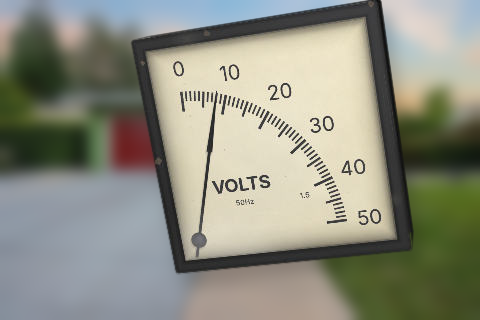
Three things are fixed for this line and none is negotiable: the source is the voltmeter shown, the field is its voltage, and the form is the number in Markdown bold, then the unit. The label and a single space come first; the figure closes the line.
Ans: **8** V
